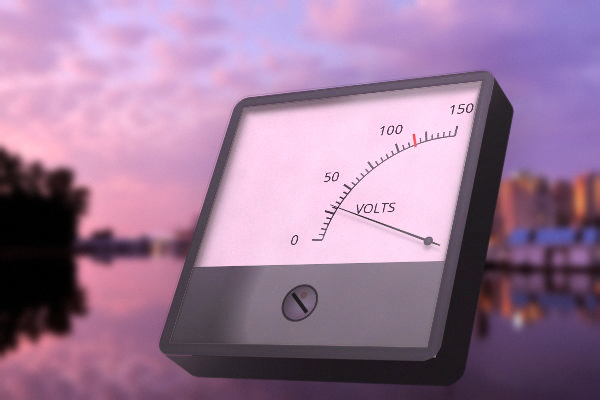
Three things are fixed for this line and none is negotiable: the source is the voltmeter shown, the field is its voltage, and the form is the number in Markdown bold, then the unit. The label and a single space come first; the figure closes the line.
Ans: **30** V
